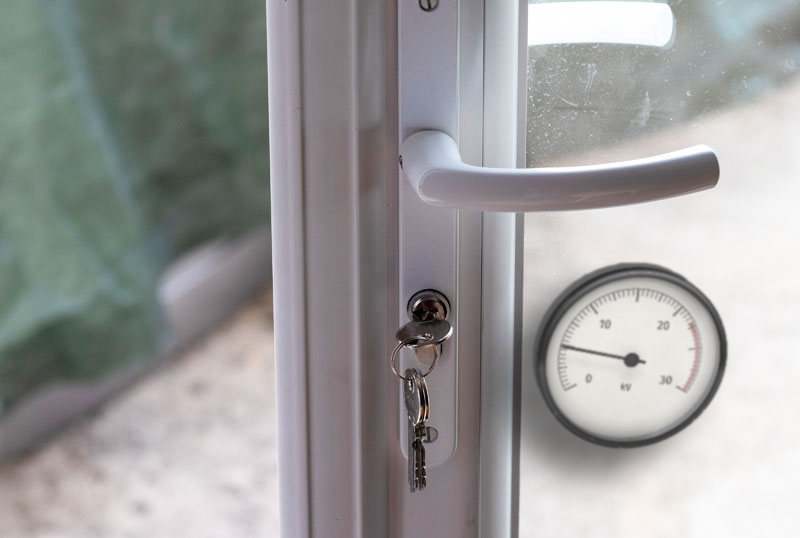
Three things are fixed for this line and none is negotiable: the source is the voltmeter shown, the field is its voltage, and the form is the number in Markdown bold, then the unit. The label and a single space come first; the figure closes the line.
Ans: **5** kV
